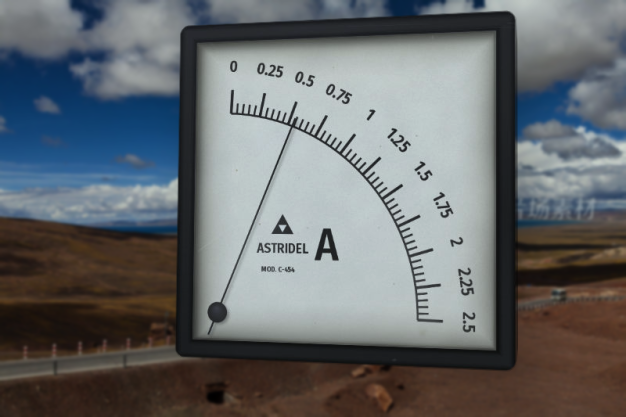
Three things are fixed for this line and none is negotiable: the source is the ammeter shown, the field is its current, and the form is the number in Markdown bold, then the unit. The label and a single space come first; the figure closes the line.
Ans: **0.55** A
